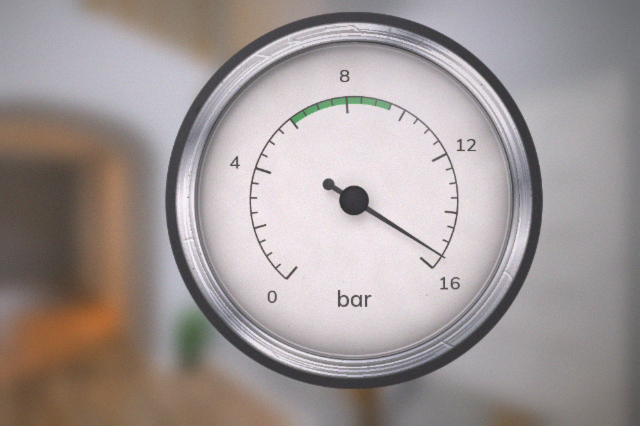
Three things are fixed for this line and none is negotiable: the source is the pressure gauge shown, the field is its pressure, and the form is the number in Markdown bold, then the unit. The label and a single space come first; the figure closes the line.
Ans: **15.5** bar
